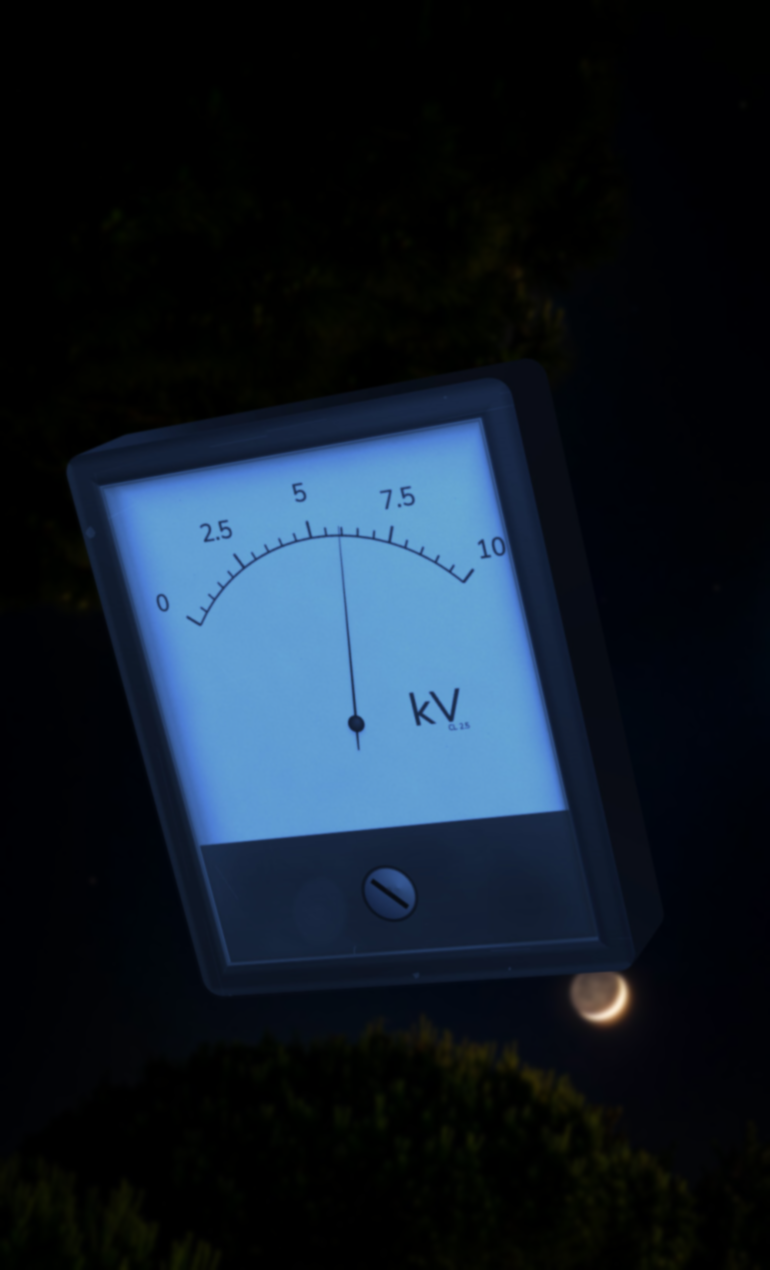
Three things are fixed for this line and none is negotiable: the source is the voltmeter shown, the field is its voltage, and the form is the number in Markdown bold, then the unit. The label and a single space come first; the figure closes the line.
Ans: **6** kV
